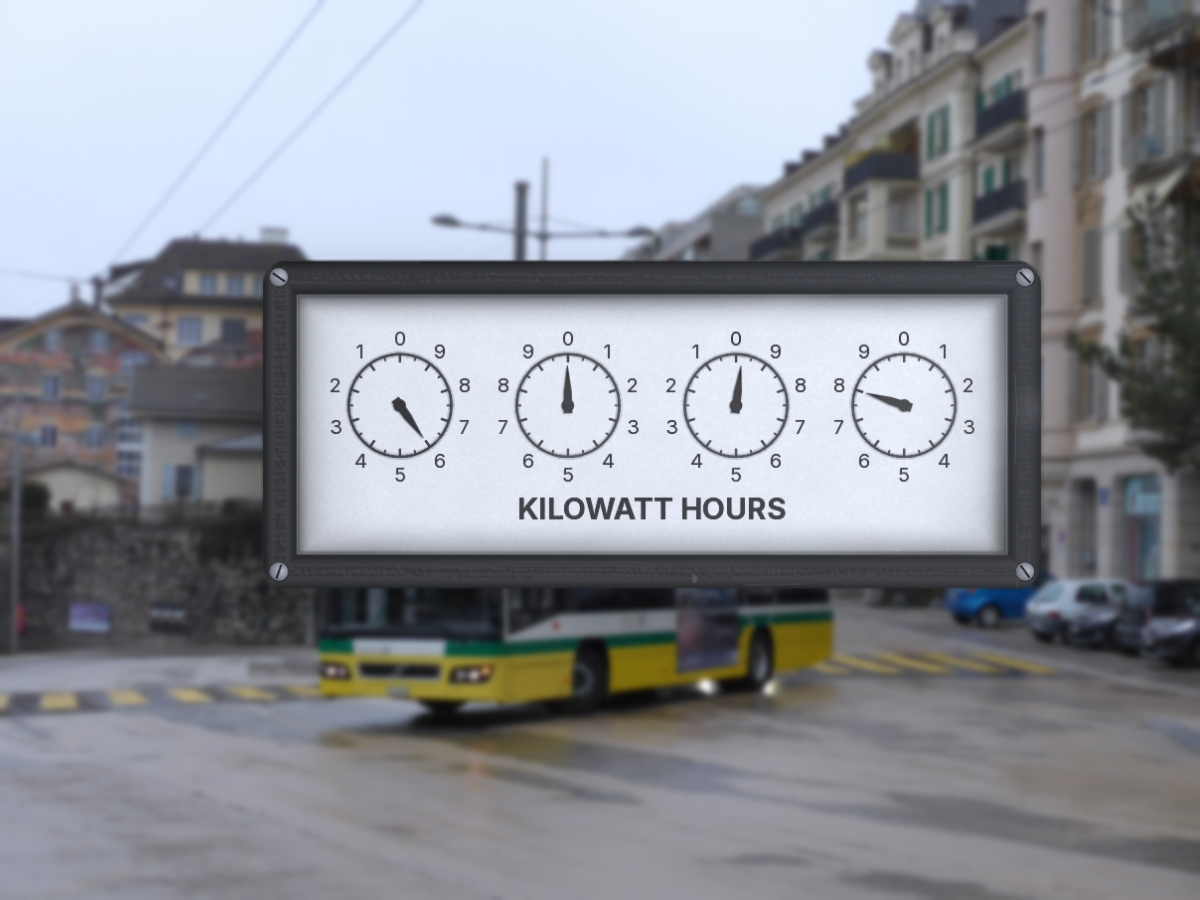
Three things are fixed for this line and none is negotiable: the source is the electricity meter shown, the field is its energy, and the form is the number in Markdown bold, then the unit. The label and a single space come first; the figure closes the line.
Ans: **5998** kWh
